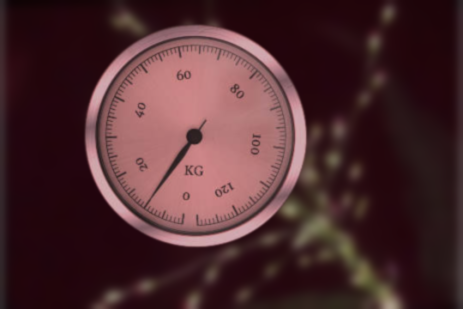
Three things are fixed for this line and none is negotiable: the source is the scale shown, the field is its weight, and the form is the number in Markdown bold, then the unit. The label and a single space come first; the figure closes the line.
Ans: **10** kg
